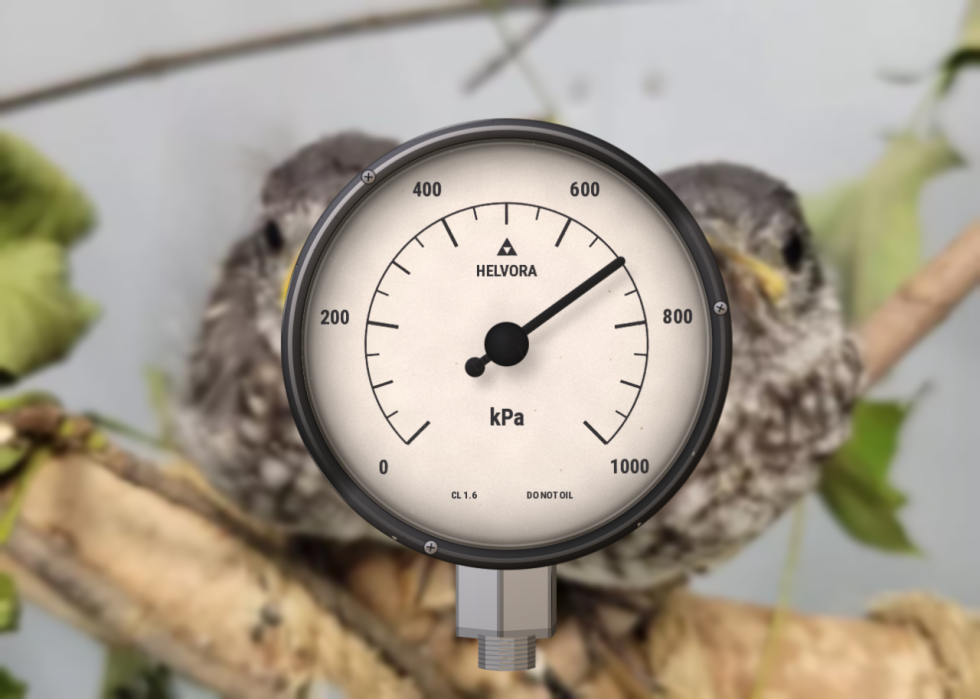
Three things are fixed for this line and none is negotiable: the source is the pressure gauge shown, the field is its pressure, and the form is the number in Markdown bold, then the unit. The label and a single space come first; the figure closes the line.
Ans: **700** kPa
